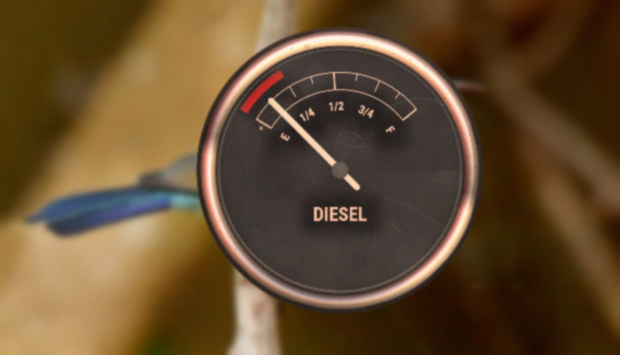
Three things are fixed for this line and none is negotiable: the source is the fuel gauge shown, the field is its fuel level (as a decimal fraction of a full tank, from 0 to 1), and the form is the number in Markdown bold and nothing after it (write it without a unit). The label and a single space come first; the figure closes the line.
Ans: **0.125**
